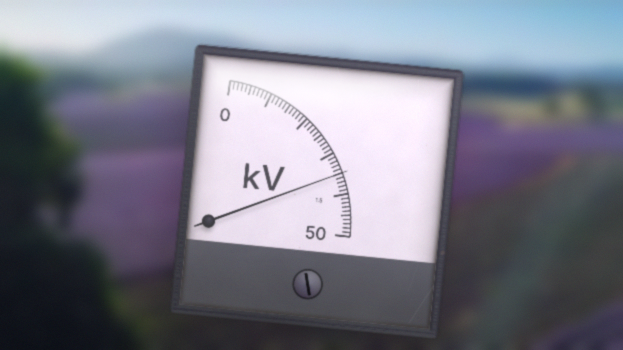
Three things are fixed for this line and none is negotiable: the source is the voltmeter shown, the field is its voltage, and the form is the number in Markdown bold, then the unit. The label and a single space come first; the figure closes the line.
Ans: **35** kV
